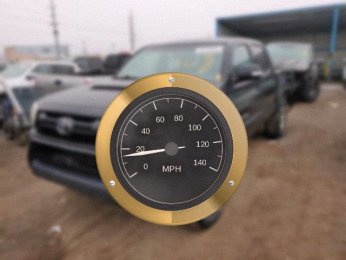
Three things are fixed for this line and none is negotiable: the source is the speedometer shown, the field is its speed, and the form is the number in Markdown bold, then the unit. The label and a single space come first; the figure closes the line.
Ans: **15** mph
